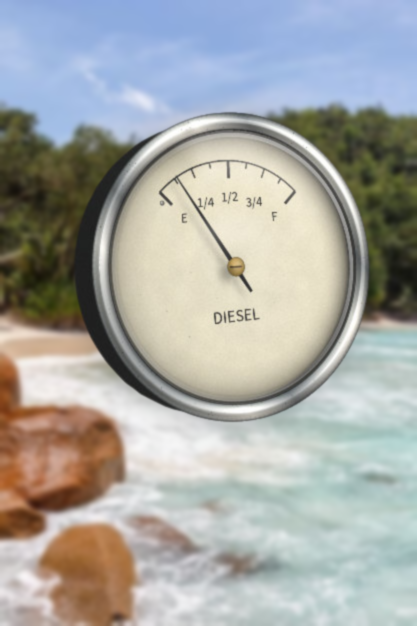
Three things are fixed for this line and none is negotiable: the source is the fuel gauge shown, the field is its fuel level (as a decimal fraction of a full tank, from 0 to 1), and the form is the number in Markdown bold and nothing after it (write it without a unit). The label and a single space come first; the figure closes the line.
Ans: **0.125**
